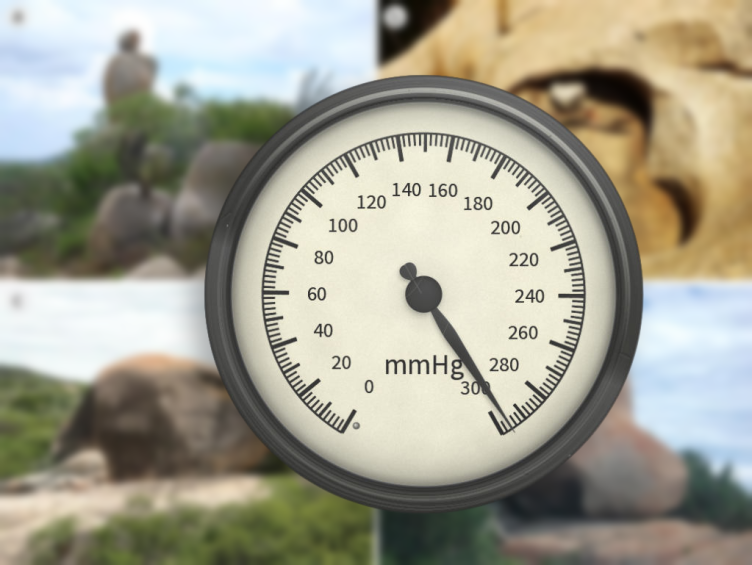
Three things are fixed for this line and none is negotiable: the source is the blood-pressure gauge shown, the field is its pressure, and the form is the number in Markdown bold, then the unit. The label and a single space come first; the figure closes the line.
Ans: **296** mmHg
